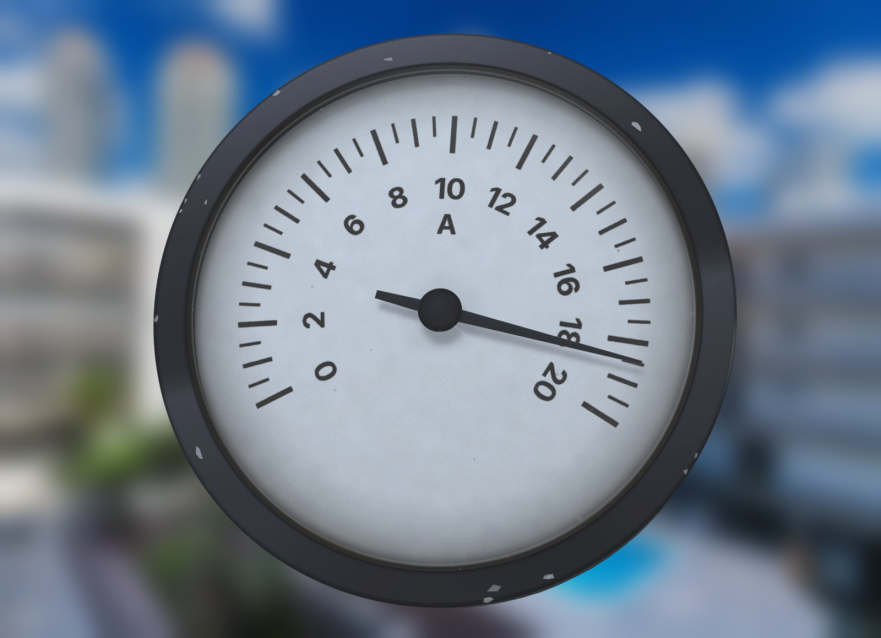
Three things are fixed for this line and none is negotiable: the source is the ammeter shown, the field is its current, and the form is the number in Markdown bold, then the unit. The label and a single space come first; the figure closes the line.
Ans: **18.5** A
